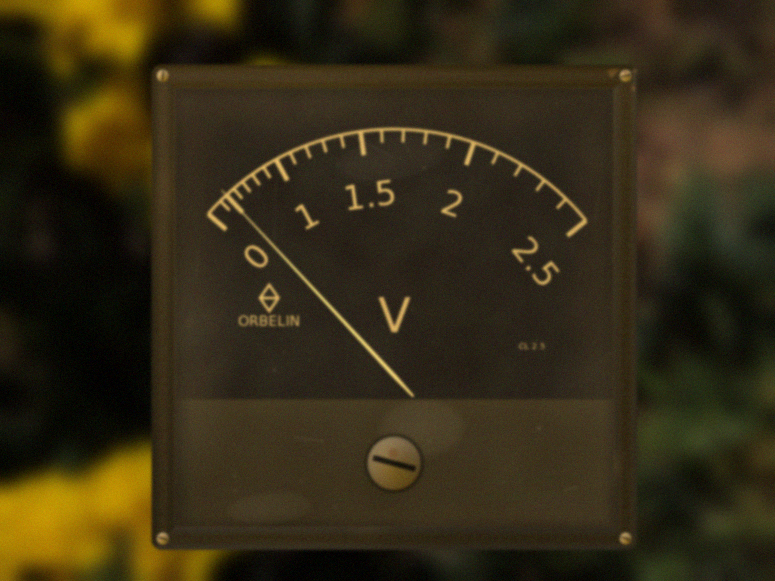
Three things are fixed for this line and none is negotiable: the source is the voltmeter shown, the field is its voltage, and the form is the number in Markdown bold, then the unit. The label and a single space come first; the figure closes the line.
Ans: **0.5** V
